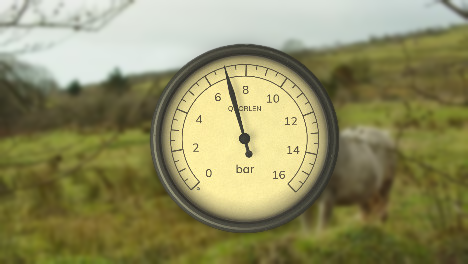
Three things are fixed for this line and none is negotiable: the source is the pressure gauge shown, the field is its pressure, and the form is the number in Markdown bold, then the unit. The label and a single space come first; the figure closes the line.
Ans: **7** bar
